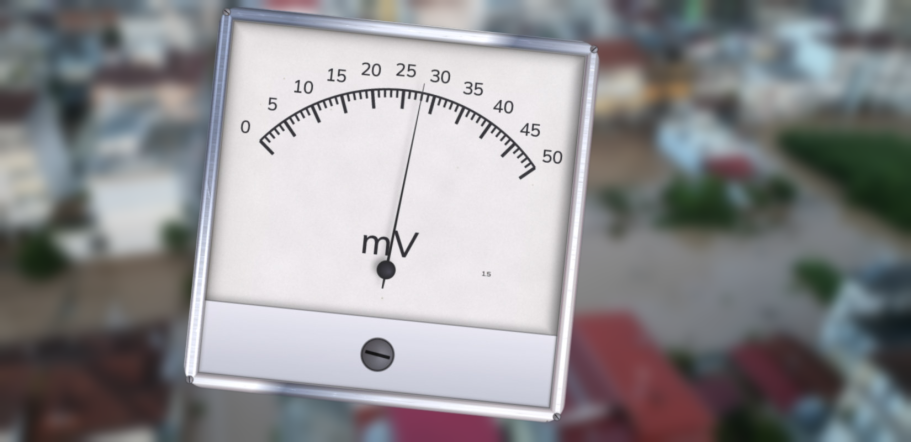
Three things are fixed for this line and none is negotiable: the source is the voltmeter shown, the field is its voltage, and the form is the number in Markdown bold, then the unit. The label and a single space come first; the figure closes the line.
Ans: **28** mV
